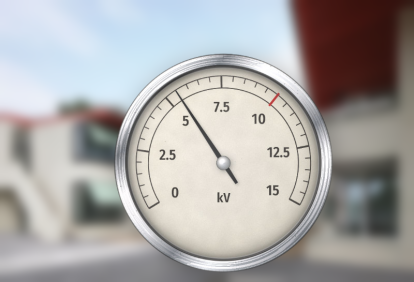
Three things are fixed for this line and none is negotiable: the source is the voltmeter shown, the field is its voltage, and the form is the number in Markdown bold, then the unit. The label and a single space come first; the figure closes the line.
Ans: **5.5** kV
